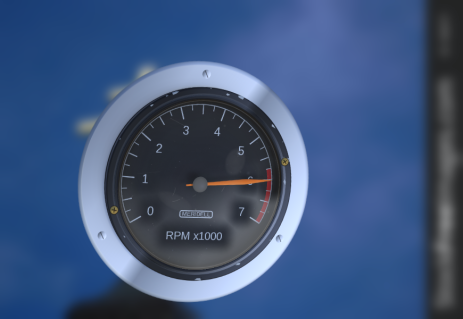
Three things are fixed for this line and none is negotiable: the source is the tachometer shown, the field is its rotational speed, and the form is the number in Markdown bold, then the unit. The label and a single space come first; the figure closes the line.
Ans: **6000** rpm
